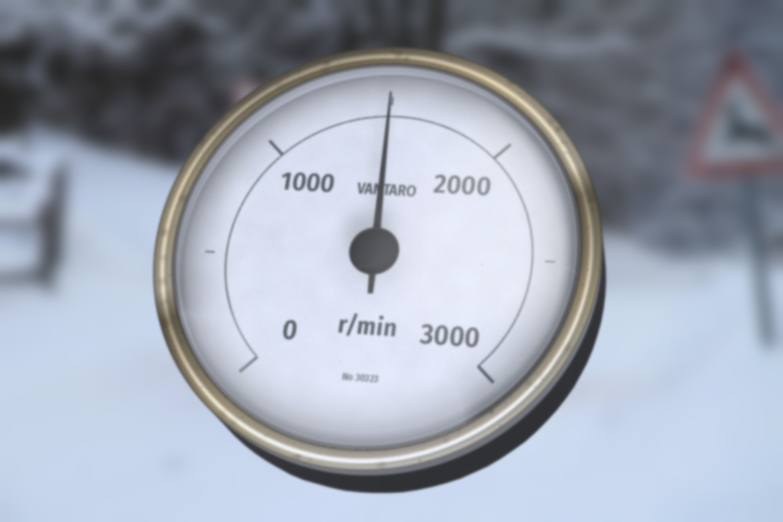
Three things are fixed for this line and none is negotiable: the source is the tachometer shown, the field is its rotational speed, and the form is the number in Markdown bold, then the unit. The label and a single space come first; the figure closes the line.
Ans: **1500** rpm
